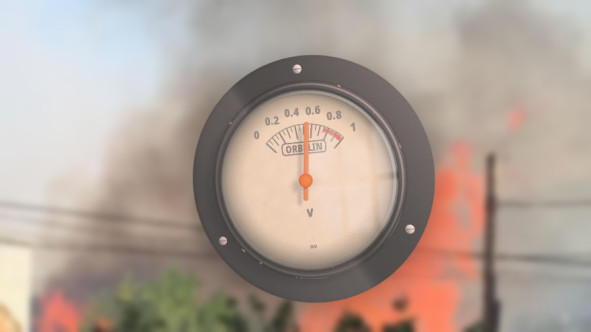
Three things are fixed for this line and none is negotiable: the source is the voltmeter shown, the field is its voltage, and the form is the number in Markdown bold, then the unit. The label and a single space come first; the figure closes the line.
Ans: **0.55** V
